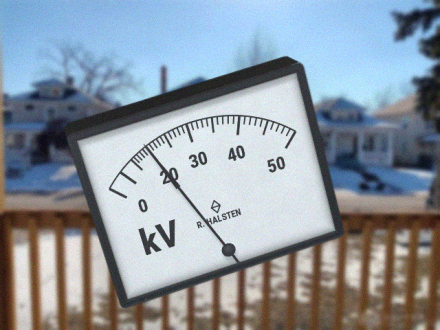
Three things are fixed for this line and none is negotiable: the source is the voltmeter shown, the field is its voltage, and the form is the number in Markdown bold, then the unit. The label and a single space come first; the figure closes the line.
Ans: **20** kV
